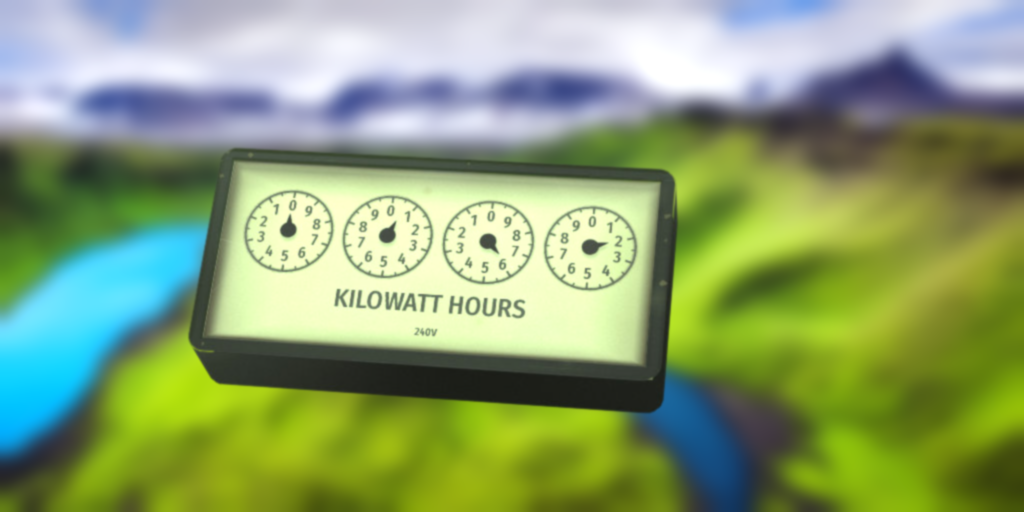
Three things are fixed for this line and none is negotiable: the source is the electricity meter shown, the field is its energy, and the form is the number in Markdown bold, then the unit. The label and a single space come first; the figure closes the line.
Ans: **62** kWh
